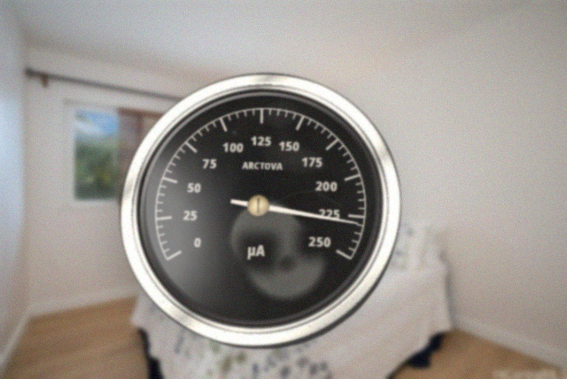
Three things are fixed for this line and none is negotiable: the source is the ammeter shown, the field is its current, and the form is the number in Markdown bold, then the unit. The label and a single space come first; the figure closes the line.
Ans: **230** µA
